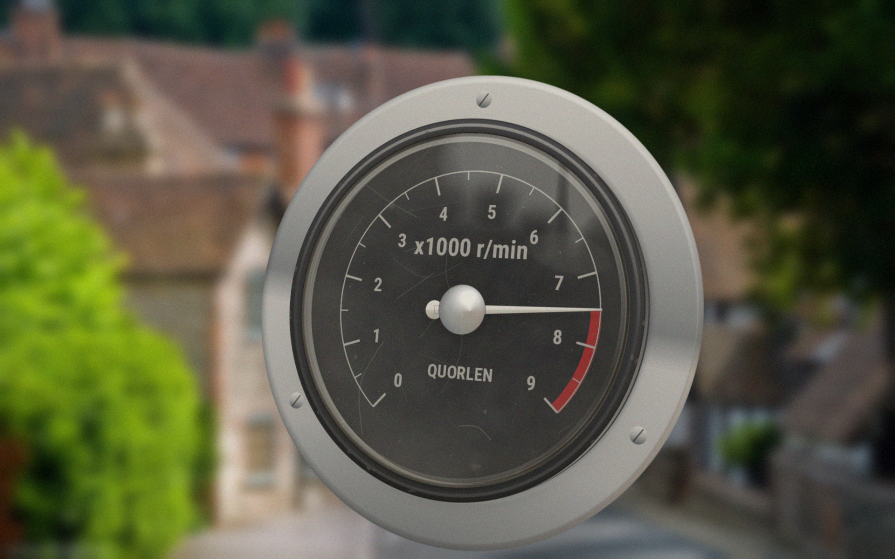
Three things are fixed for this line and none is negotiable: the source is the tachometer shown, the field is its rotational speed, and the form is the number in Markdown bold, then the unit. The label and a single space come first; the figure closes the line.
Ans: **7500** rpm
